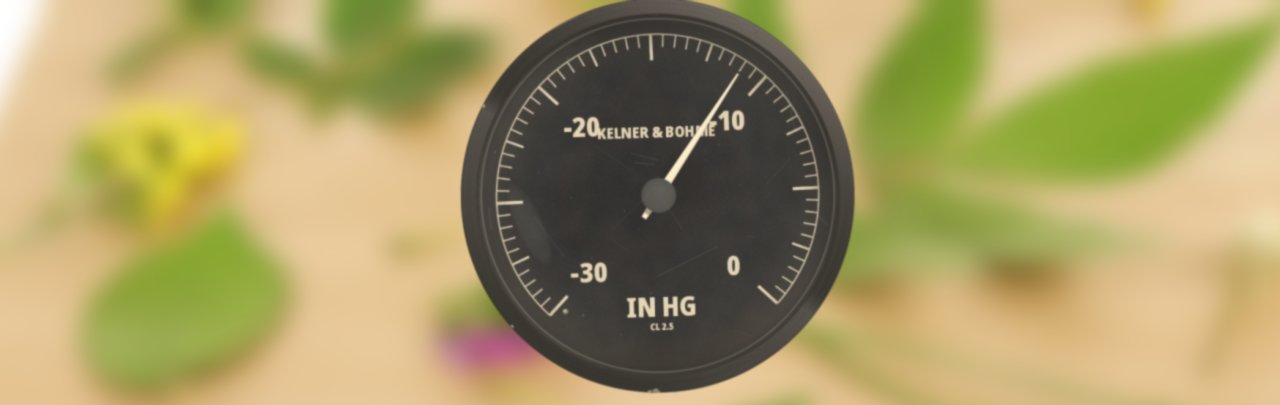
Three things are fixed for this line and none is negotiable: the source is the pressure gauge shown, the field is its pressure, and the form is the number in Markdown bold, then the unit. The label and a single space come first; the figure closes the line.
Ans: **-11** inHg
